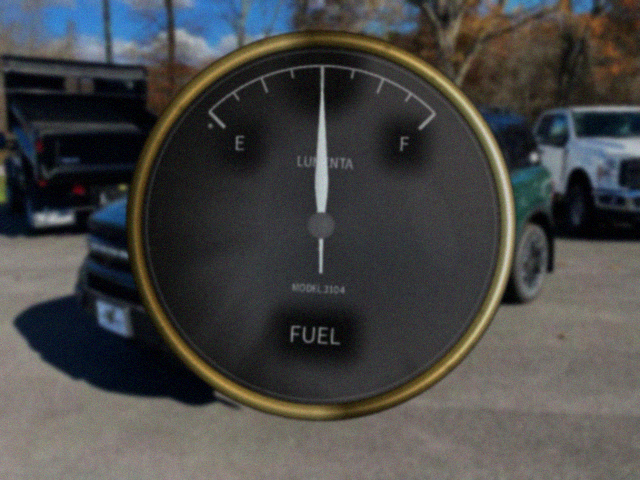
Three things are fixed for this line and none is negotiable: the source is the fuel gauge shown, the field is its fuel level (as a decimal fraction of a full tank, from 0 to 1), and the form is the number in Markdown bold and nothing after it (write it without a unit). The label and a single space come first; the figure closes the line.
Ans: **0.5**
